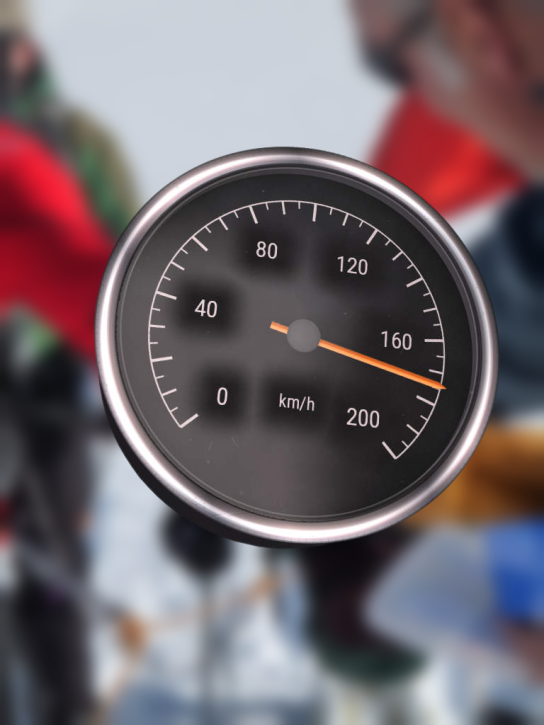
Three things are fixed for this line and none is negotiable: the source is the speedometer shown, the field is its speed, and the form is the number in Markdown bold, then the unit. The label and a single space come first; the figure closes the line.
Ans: **175** km/h
